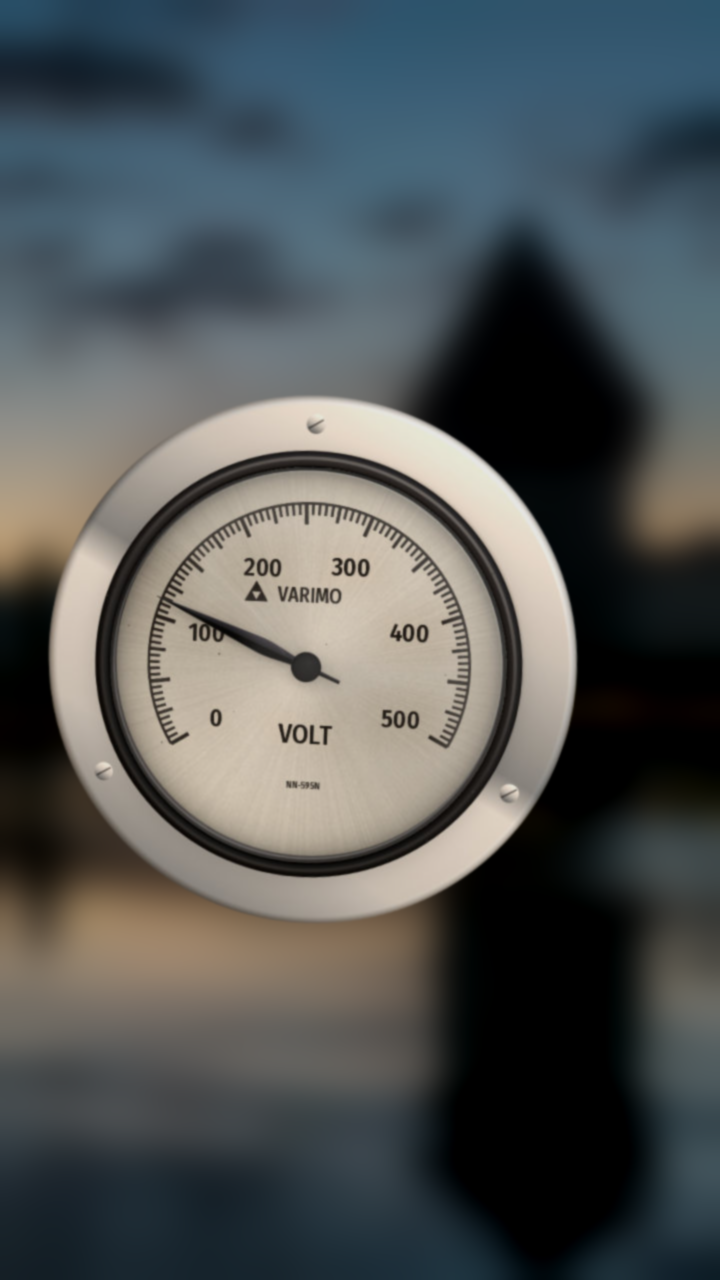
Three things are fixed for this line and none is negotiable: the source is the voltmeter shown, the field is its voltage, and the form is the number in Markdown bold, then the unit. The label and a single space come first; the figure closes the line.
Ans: **115** V
